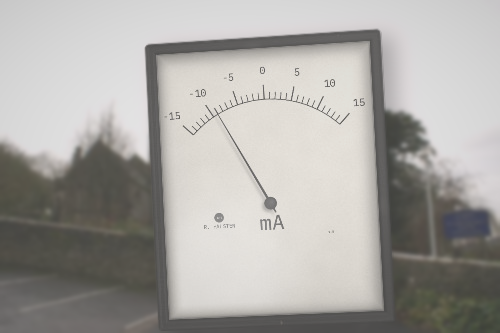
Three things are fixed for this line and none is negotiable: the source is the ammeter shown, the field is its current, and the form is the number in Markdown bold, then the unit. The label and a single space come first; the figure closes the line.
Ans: **-9** mA
